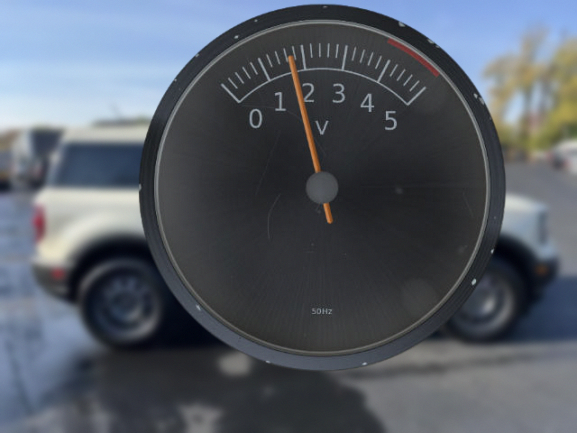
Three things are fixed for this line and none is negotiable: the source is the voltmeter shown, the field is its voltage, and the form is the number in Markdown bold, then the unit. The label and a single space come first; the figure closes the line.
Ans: **1.7** V
